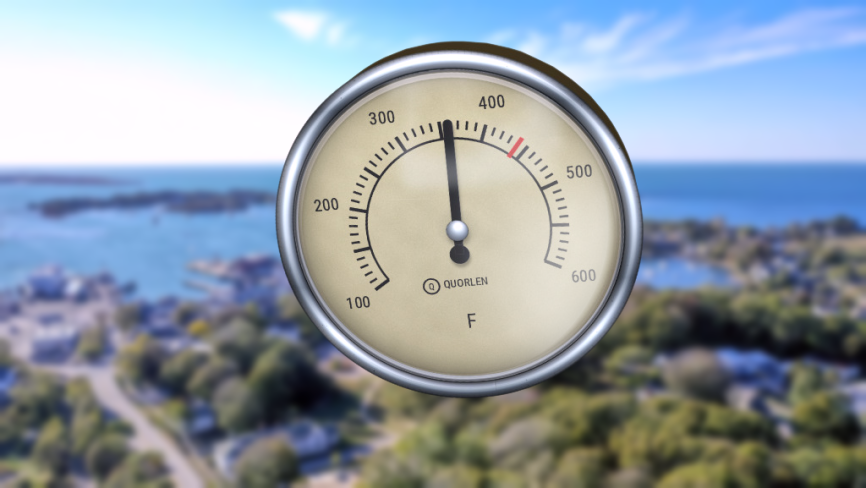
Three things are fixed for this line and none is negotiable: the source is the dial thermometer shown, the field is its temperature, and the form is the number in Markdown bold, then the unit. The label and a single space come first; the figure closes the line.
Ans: **360** °F
